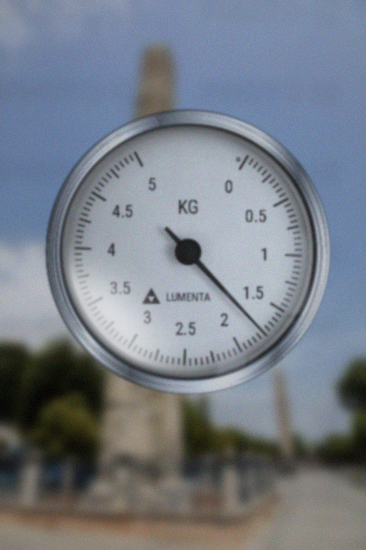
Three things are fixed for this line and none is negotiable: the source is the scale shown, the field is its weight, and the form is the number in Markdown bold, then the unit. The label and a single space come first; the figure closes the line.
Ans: **1.75** kg
